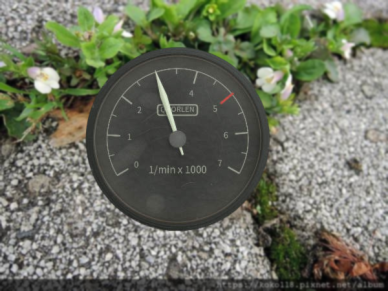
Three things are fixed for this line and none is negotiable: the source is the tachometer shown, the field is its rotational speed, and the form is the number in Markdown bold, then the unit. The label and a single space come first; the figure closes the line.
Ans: **3000** rpm
